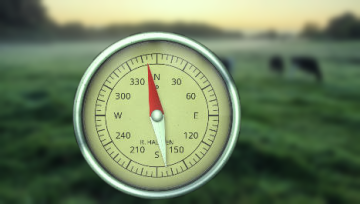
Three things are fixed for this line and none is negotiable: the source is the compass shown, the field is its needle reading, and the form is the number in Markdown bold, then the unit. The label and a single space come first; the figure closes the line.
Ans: **350** °
